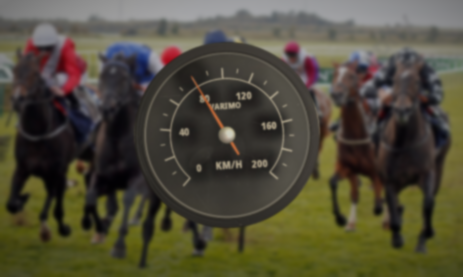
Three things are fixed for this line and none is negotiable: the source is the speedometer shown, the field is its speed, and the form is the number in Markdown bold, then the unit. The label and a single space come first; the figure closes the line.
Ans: **80** km/h
